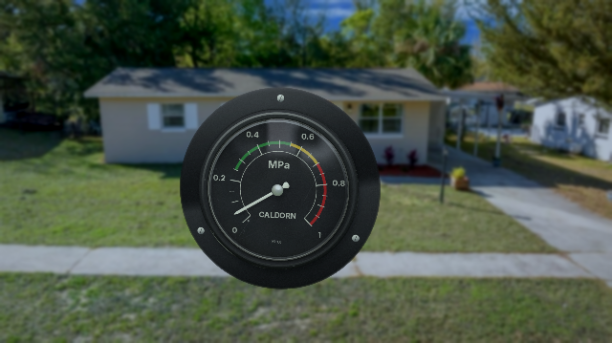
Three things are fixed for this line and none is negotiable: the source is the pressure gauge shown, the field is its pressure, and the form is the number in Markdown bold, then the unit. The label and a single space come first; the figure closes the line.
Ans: **0.05** MPa
